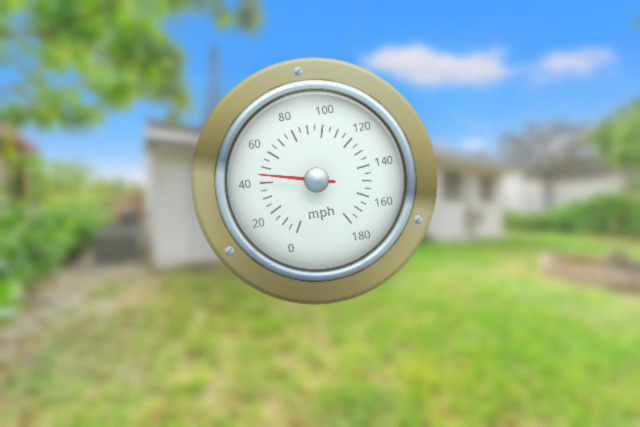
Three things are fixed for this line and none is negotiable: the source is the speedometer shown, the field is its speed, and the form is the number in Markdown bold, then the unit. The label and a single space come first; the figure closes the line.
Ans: **45** mph
